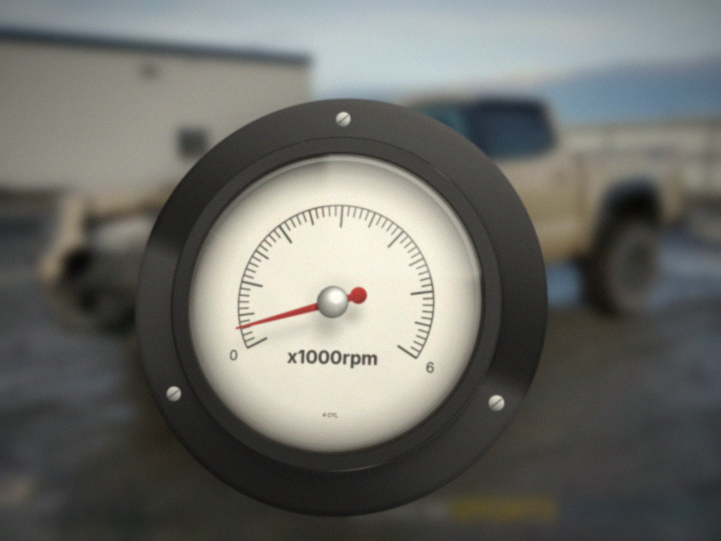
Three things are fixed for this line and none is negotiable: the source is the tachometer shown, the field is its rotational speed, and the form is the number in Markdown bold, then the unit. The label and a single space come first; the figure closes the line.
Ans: **300** rpm
